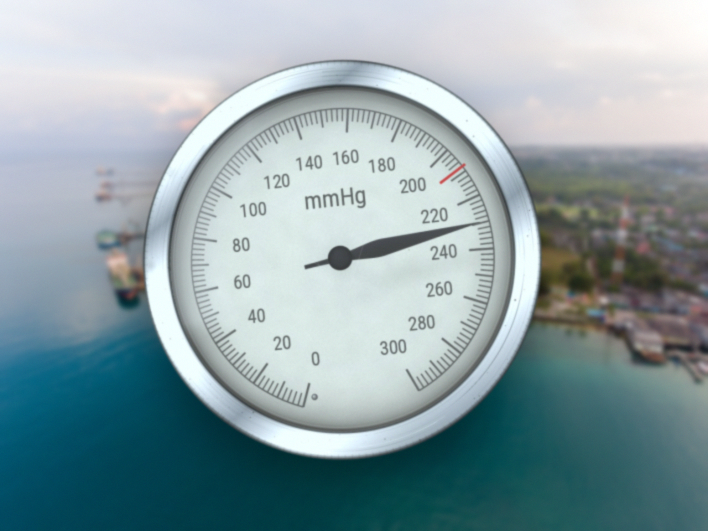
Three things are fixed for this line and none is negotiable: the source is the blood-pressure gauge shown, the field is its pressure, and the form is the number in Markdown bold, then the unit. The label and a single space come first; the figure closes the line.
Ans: **230** mmHg
